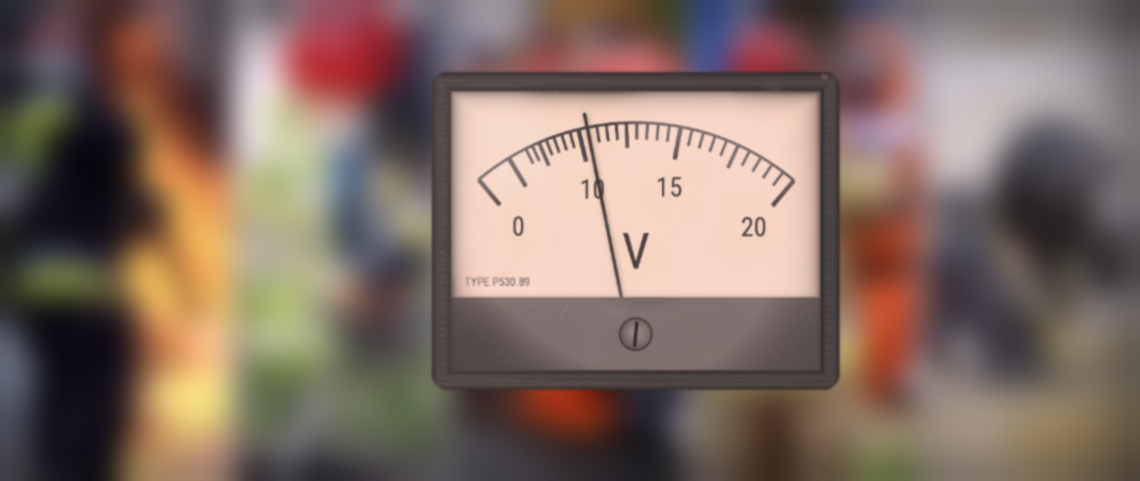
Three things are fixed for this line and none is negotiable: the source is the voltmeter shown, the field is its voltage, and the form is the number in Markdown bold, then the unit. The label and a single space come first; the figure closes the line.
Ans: **10.5** V
